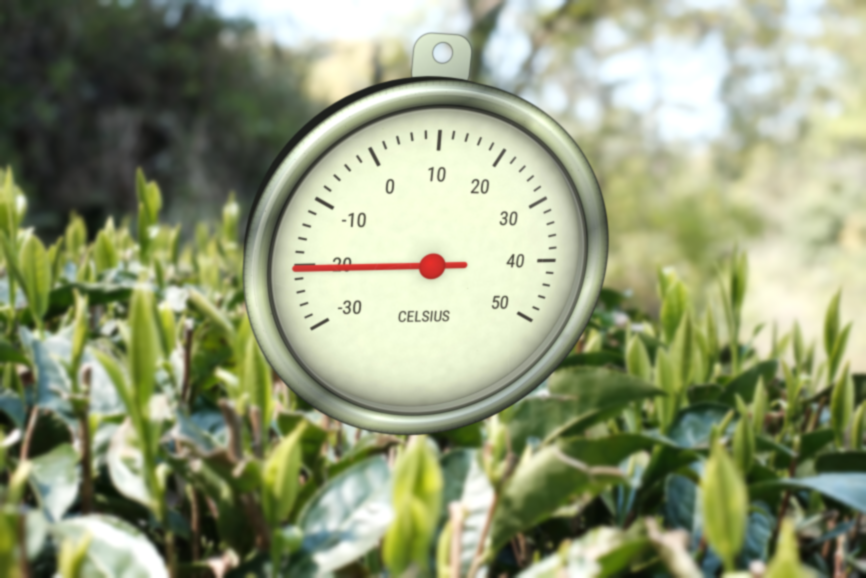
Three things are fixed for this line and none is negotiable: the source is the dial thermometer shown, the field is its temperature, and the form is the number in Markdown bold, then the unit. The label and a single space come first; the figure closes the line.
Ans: **-20** °C
